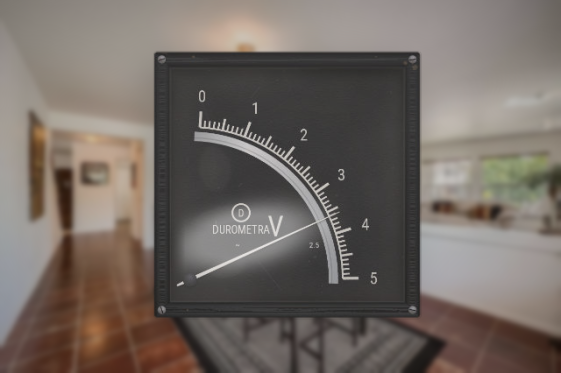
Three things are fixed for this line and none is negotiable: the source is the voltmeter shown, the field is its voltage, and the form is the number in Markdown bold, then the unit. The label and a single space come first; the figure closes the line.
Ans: **3.6** V
